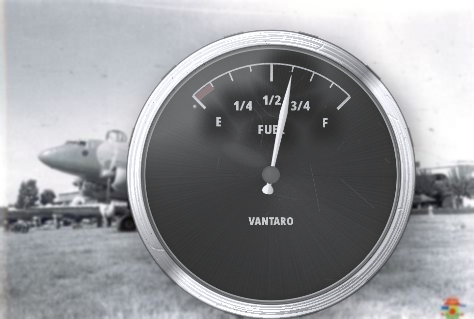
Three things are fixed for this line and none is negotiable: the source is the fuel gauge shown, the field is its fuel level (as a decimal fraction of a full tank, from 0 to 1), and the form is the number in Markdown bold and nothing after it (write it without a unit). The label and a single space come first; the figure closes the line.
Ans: **0.625**
